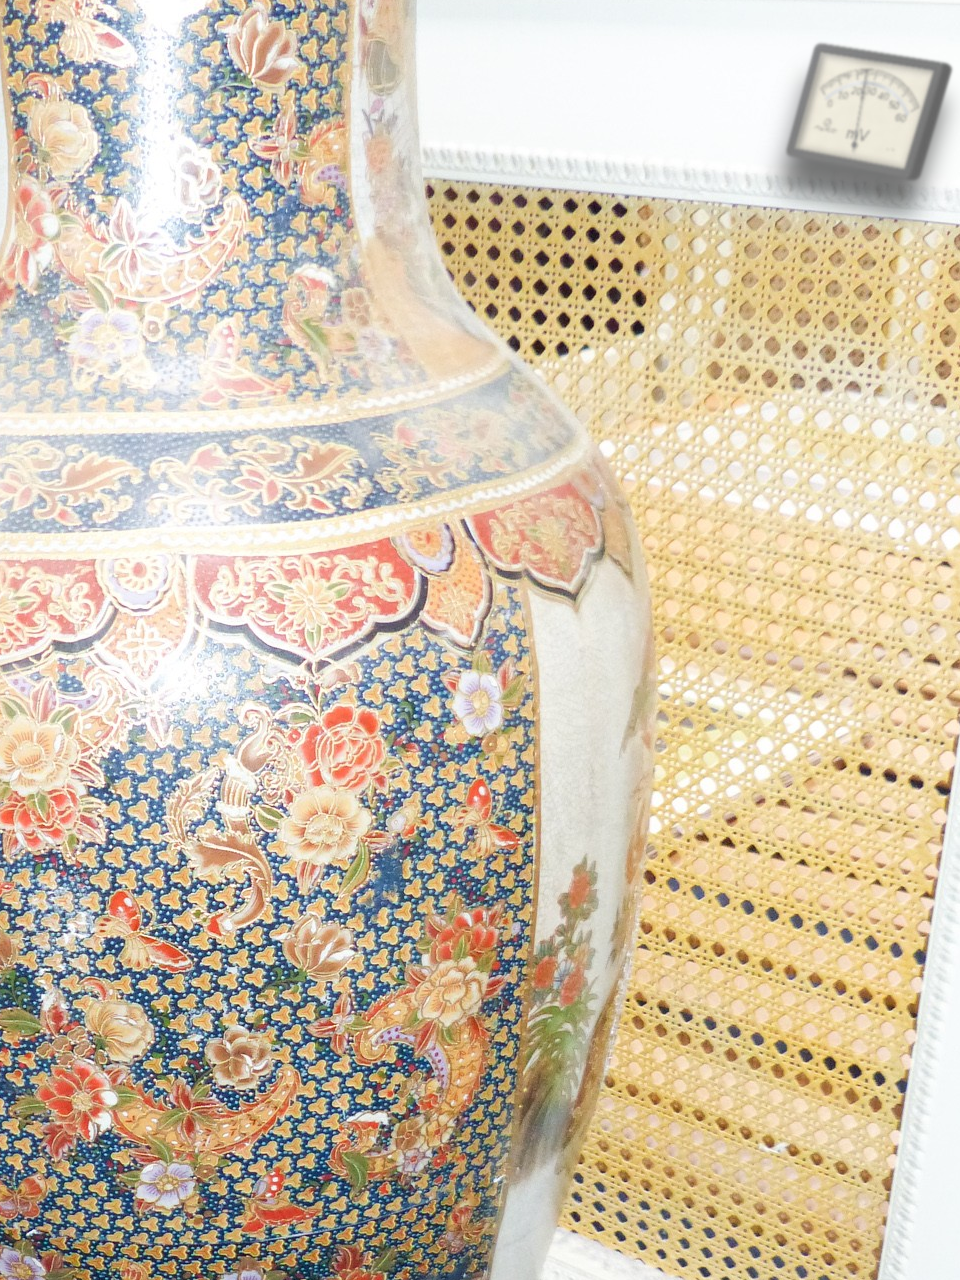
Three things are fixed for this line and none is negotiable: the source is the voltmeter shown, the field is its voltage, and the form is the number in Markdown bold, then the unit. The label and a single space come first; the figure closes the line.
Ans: **25** mV
